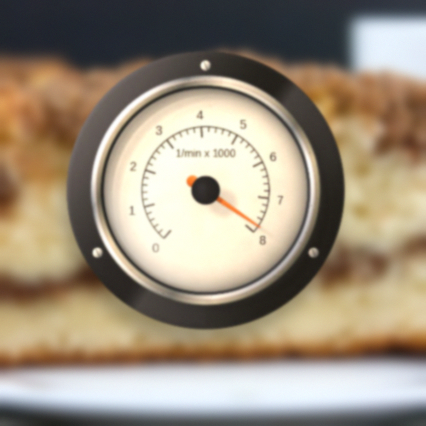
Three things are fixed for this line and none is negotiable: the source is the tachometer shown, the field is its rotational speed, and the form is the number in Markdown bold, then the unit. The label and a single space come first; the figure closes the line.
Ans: **7800** rpm
